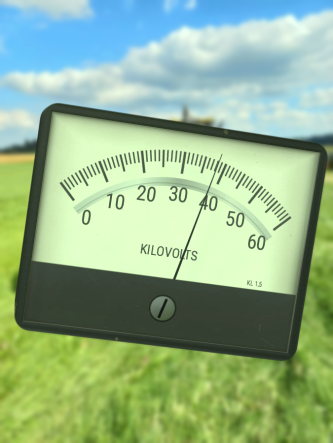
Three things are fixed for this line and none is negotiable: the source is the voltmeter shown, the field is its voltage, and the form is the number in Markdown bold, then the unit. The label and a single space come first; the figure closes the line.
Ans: **38** kV
